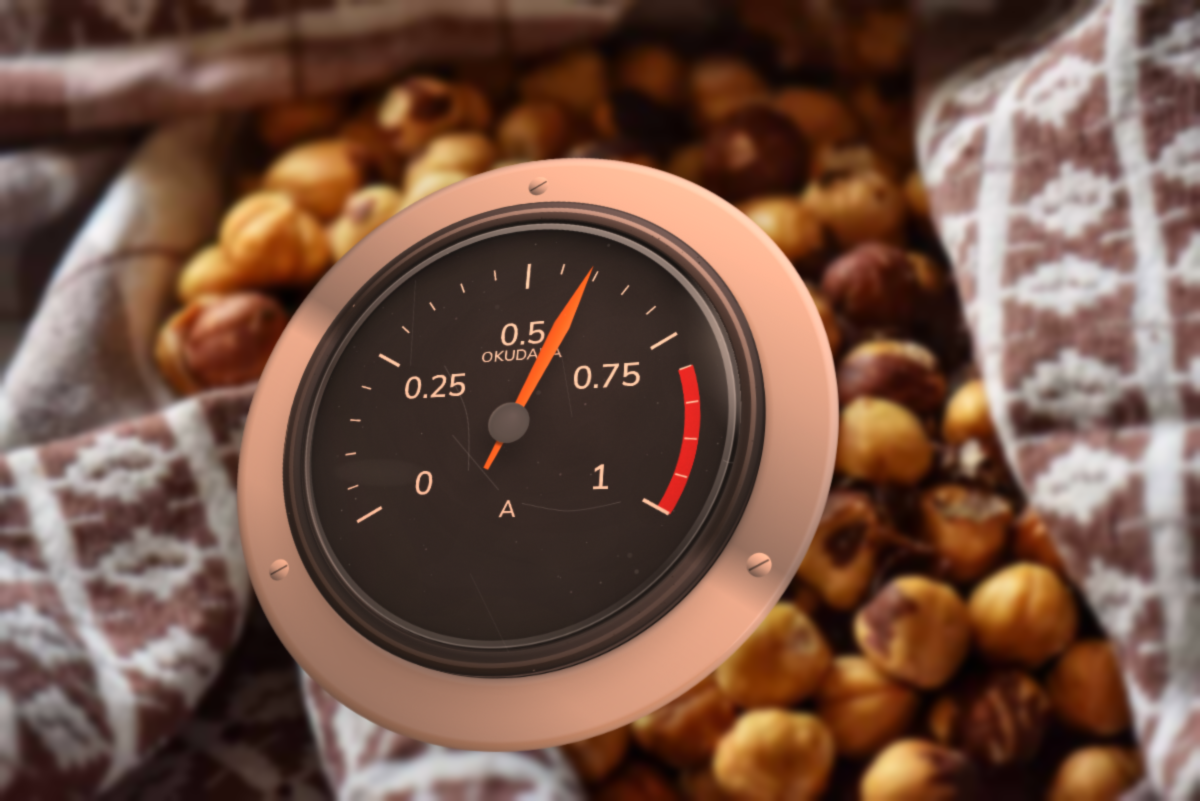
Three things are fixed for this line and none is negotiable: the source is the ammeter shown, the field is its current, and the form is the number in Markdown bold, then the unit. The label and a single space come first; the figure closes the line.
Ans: **0.6** A
